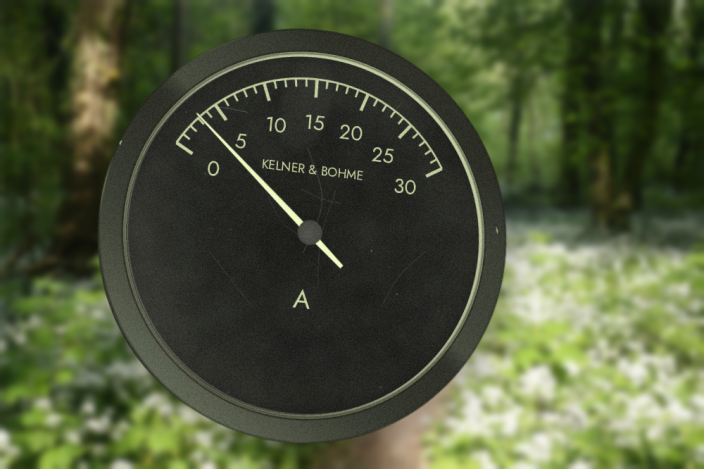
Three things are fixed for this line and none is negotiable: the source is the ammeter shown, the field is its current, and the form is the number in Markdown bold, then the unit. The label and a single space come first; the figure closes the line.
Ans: **3** A
